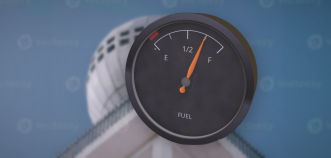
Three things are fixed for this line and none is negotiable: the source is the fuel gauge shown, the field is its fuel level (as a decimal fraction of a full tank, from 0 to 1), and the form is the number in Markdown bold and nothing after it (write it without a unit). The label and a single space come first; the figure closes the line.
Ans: **0.75**
